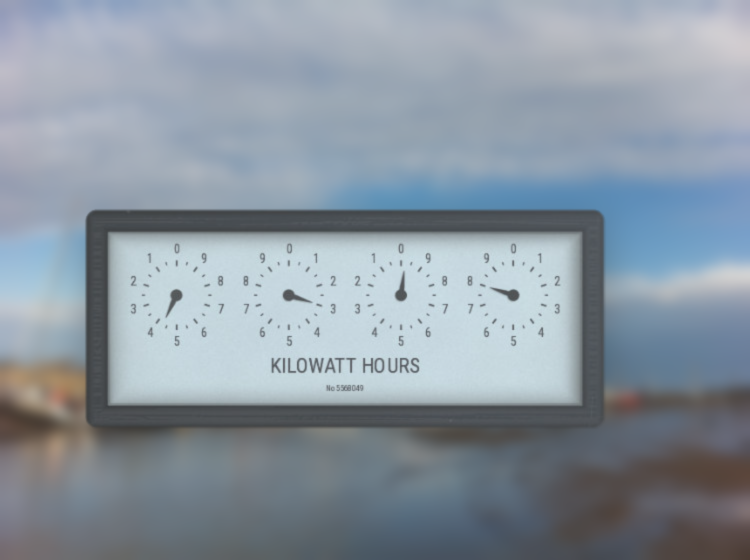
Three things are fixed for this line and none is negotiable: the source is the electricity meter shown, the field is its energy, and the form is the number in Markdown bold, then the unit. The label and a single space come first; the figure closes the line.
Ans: **4298** kWh
